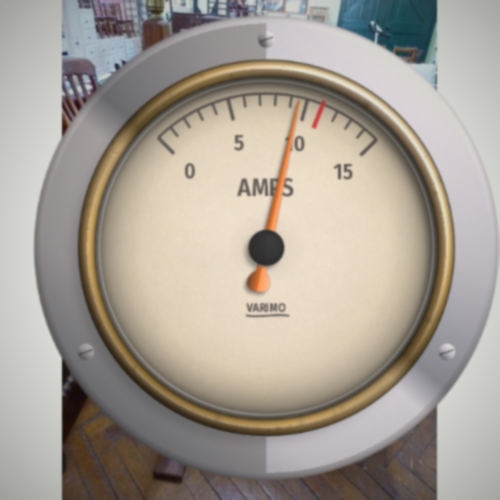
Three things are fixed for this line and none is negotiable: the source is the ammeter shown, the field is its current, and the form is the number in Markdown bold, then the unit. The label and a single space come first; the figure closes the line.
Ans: **9.5** A
